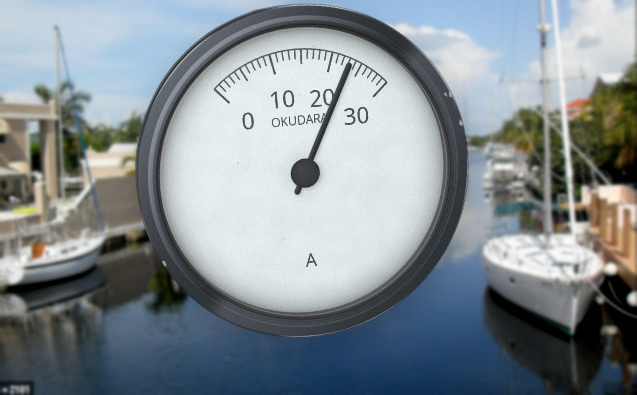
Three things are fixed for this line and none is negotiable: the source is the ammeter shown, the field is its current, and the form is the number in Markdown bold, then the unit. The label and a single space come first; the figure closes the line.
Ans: **23** A
